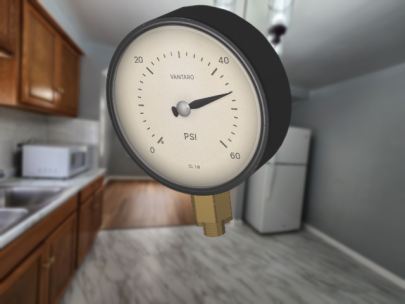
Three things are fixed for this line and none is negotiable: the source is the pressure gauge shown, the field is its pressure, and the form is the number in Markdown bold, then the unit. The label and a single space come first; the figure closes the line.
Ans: **46** psi
